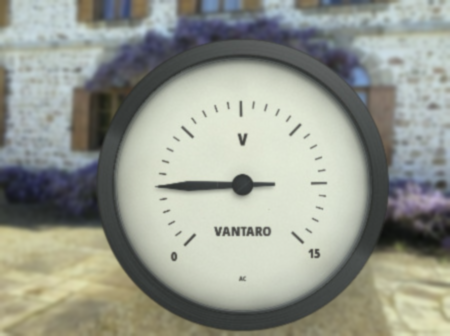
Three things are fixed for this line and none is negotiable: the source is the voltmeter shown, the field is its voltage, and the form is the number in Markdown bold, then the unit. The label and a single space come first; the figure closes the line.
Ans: **2.5** V
